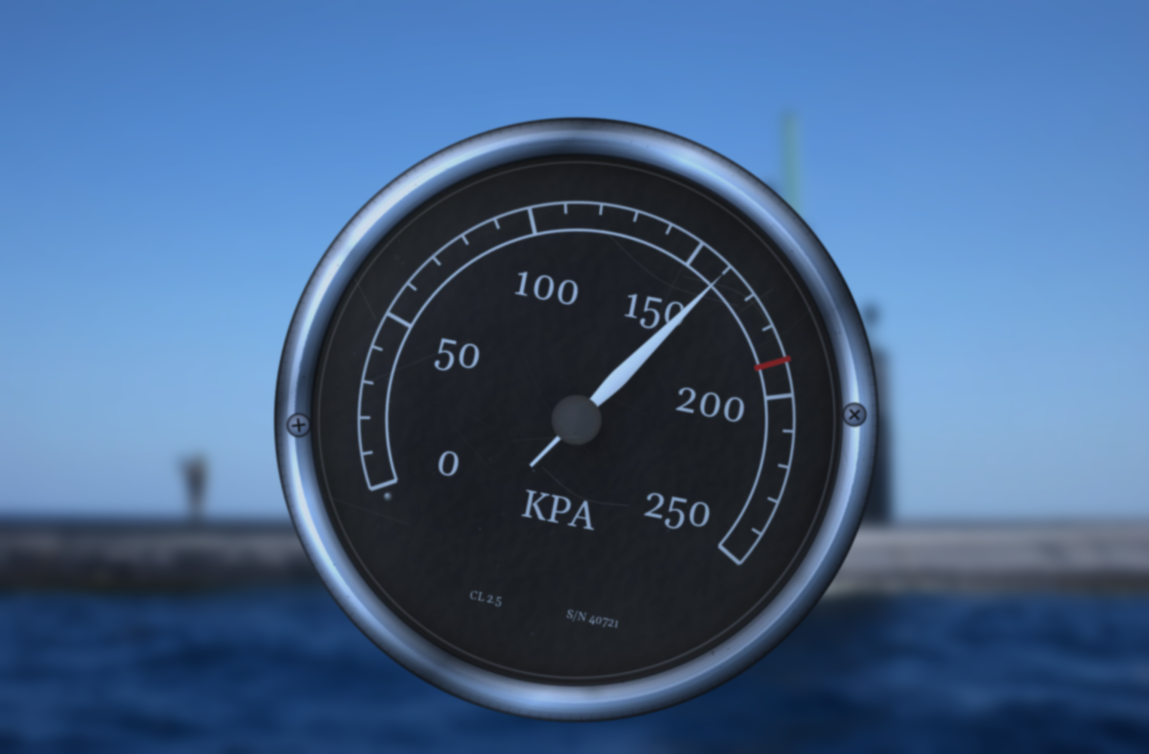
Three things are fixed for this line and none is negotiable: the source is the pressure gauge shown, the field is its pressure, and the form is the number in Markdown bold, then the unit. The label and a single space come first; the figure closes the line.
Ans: **160** kPa
